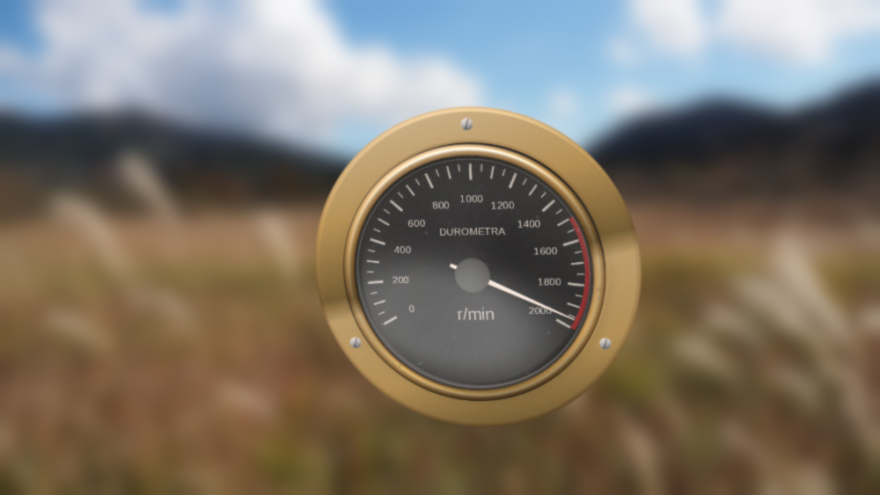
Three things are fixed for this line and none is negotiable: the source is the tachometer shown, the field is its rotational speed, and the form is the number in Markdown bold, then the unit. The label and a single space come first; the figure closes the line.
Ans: **1950** rpm
